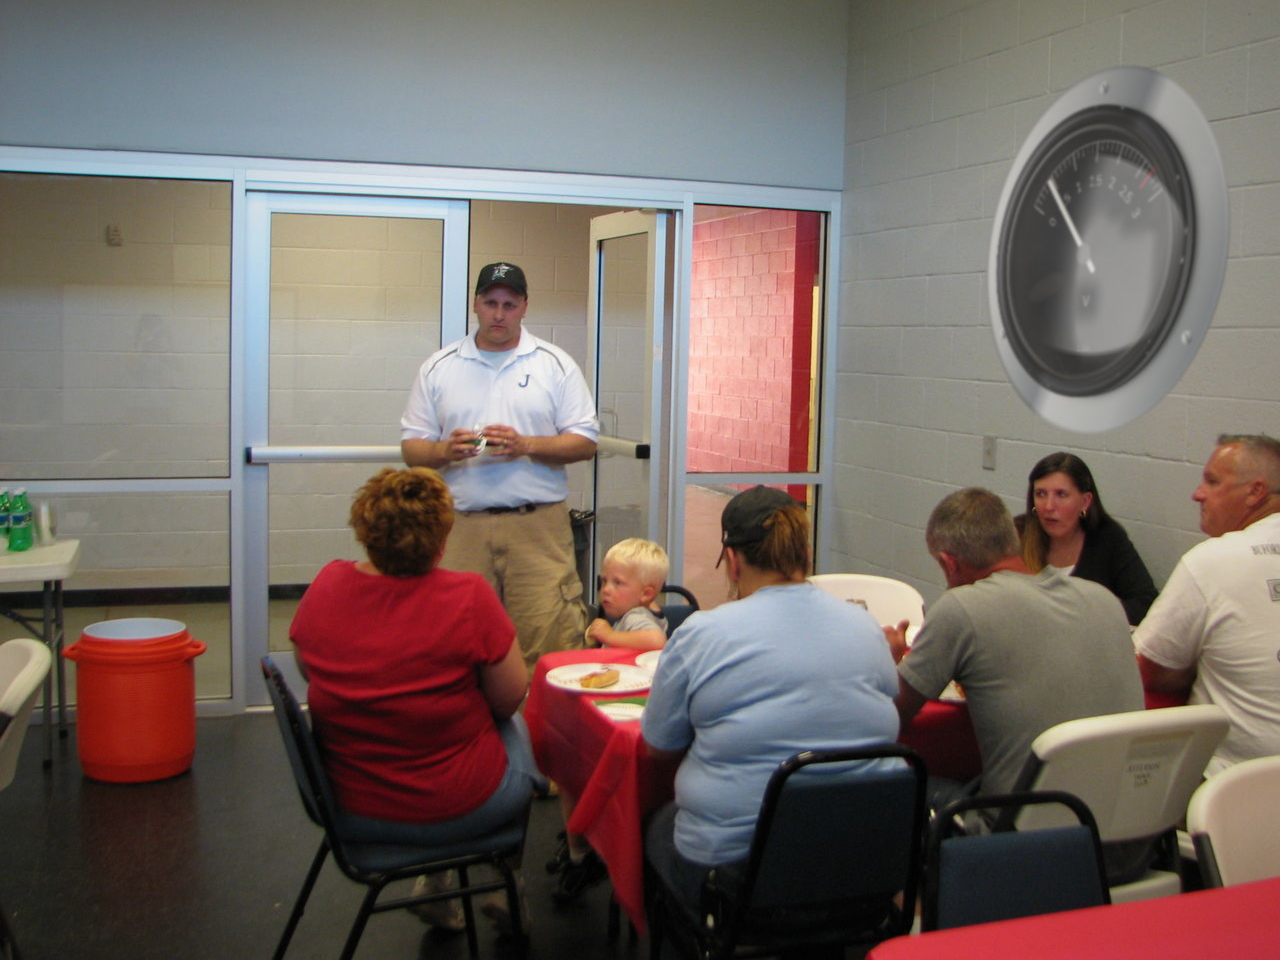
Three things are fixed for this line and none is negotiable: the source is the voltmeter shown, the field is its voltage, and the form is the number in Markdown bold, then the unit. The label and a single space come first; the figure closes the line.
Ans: **0.5** V
